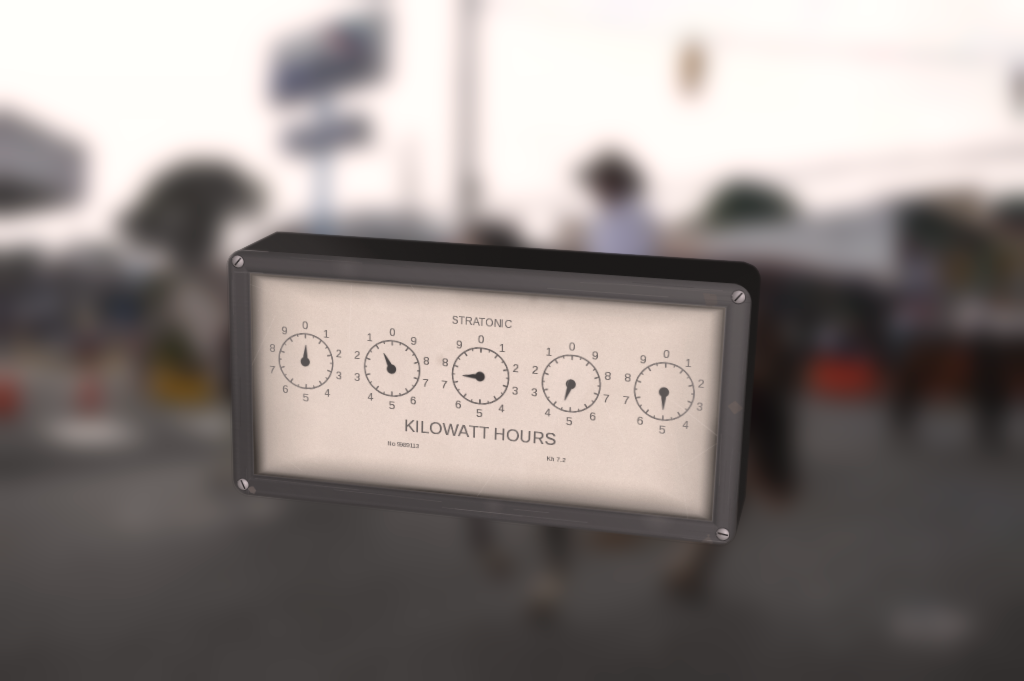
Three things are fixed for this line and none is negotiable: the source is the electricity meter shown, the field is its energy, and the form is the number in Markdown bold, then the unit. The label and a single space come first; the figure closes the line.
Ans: **745** kWh
